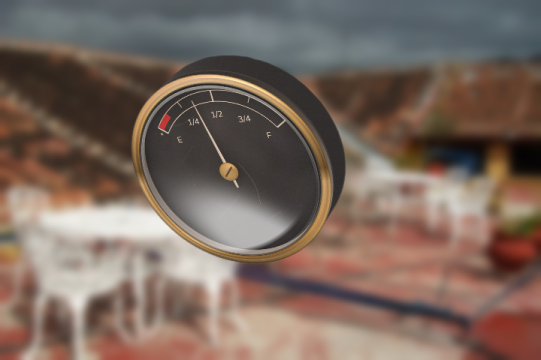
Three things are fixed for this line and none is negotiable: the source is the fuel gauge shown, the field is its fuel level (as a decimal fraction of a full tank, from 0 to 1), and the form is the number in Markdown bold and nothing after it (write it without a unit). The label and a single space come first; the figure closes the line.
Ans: **0.375**
